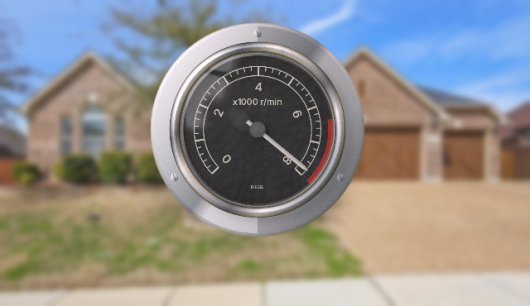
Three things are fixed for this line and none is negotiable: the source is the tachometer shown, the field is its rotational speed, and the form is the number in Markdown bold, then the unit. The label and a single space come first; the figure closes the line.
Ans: **7800** rpm
